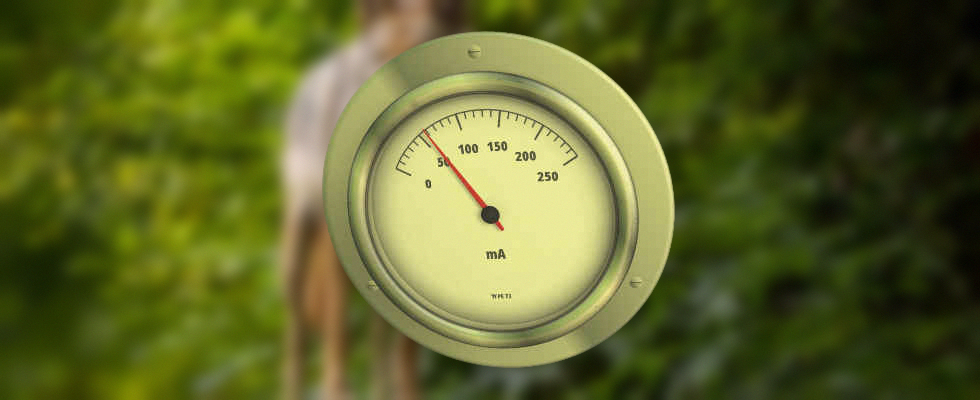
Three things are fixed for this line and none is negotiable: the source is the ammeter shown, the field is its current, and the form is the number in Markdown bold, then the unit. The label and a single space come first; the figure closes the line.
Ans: **60** mA
